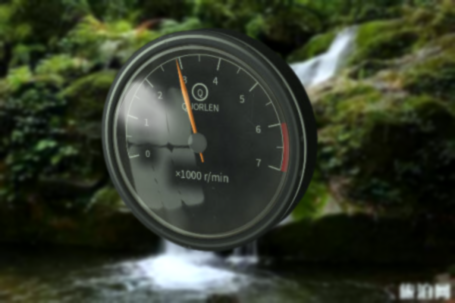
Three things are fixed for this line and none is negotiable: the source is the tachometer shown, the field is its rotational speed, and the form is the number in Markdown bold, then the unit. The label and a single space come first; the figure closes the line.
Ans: **3000** rpm
